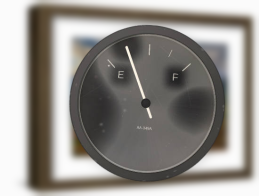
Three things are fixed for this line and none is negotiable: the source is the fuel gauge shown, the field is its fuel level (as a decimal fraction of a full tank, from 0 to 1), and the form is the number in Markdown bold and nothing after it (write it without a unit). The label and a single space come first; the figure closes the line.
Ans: **0.25**
